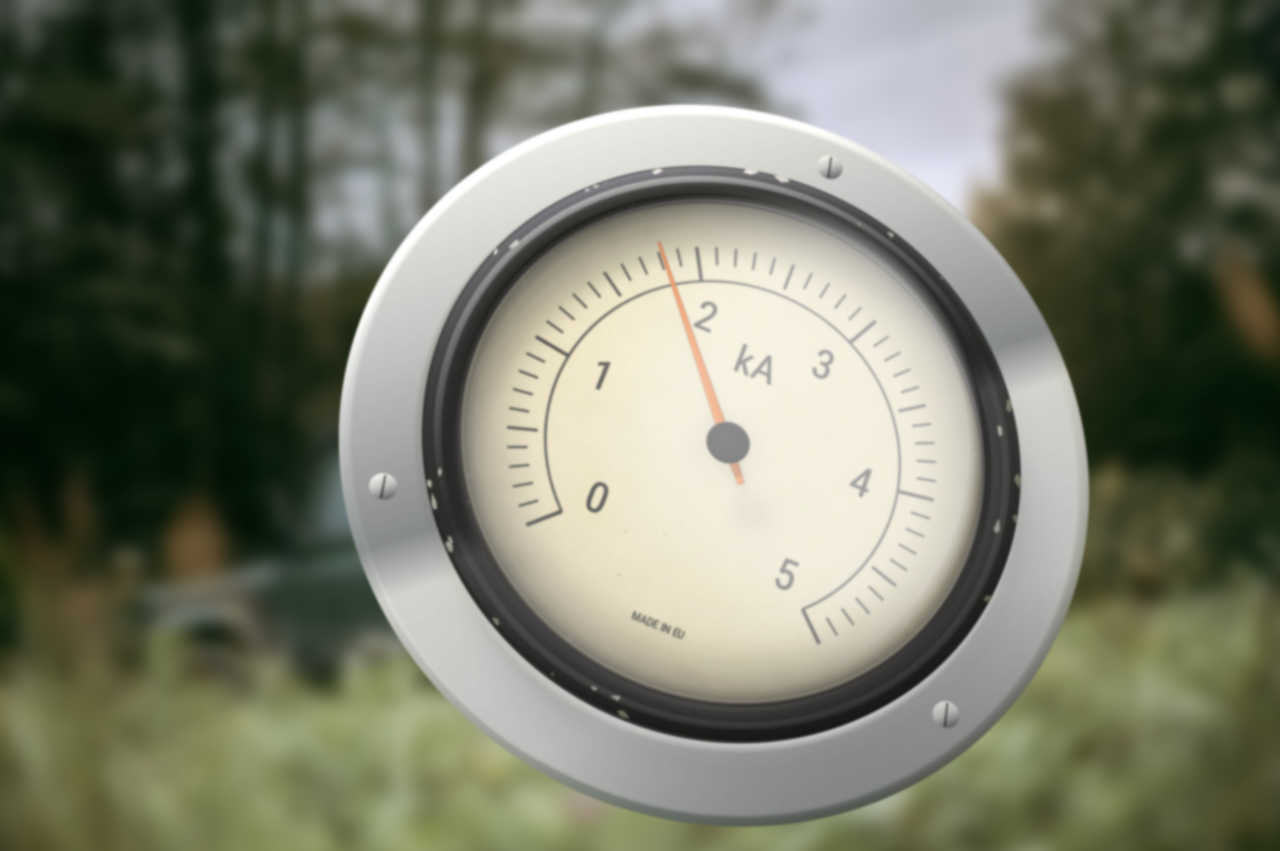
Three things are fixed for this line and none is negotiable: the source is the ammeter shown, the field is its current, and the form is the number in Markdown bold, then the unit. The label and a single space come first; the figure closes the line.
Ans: **1.8** kA
